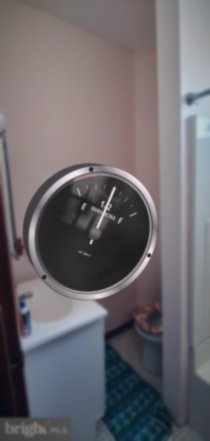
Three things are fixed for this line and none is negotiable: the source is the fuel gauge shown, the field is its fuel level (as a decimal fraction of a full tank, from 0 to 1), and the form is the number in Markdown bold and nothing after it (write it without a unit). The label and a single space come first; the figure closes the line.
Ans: **0.5**
